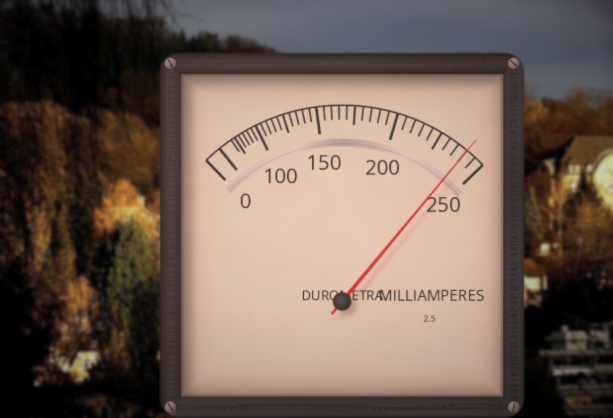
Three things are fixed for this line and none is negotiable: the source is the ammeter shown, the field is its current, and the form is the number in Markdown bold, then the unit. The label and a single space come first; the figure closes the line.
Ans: **240** mA
